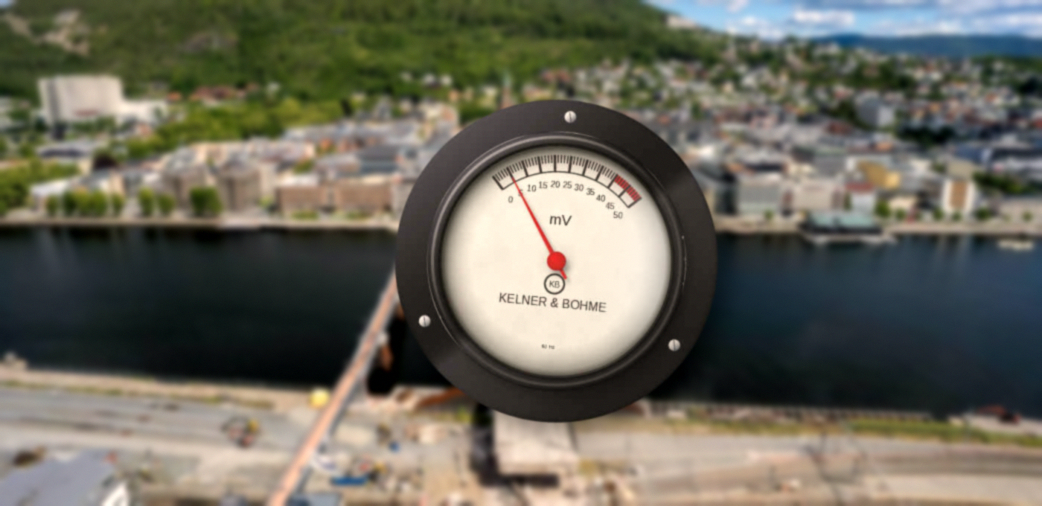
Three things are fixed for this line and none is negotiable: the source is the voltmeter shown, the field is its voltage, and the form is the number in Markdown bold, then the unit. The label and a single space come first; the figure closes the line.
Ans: **5** mV
